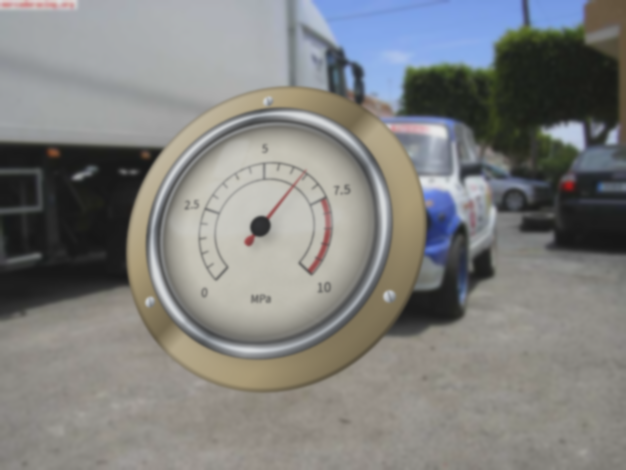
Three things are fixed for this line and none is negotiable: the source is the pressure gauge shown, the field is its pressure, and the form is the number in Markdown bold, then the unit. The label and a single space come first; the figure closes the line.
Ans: **6.5** MPa
